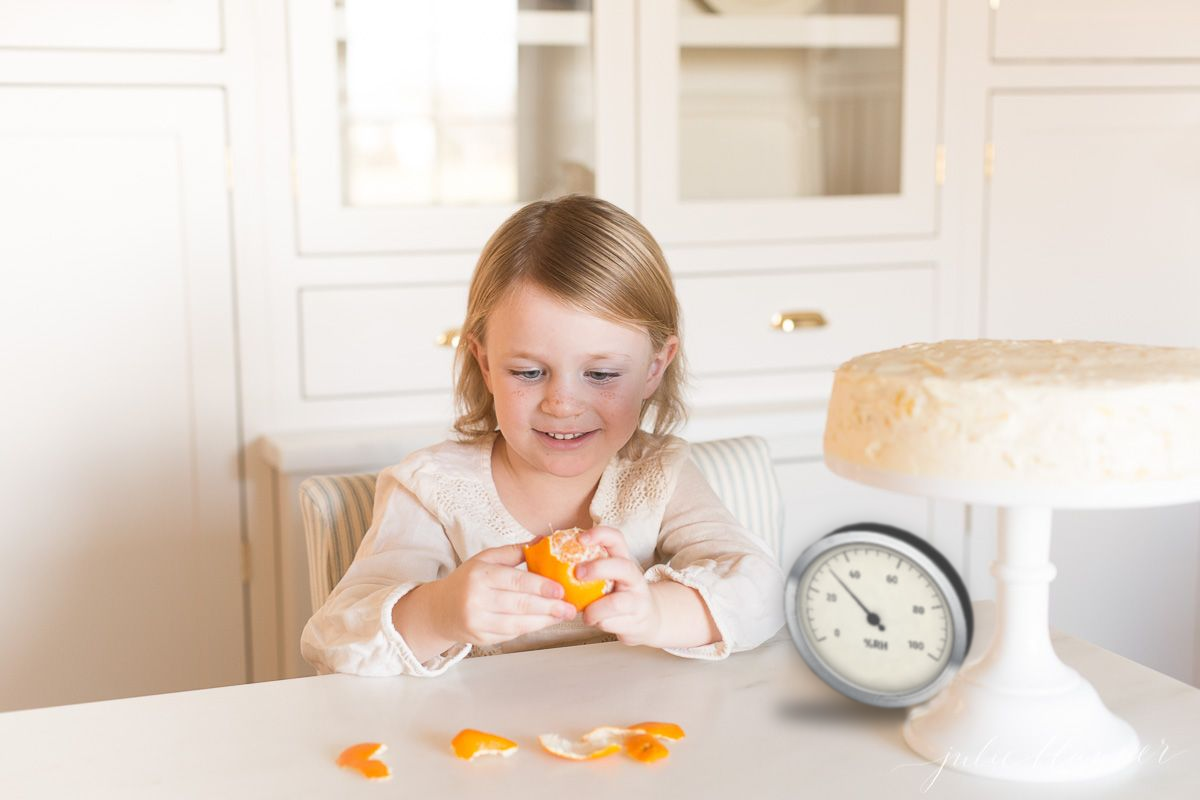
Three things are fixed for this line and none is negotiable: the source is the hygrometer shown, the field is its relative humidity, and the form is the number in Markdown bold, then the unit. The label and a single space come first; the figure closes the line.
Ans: **32** %
